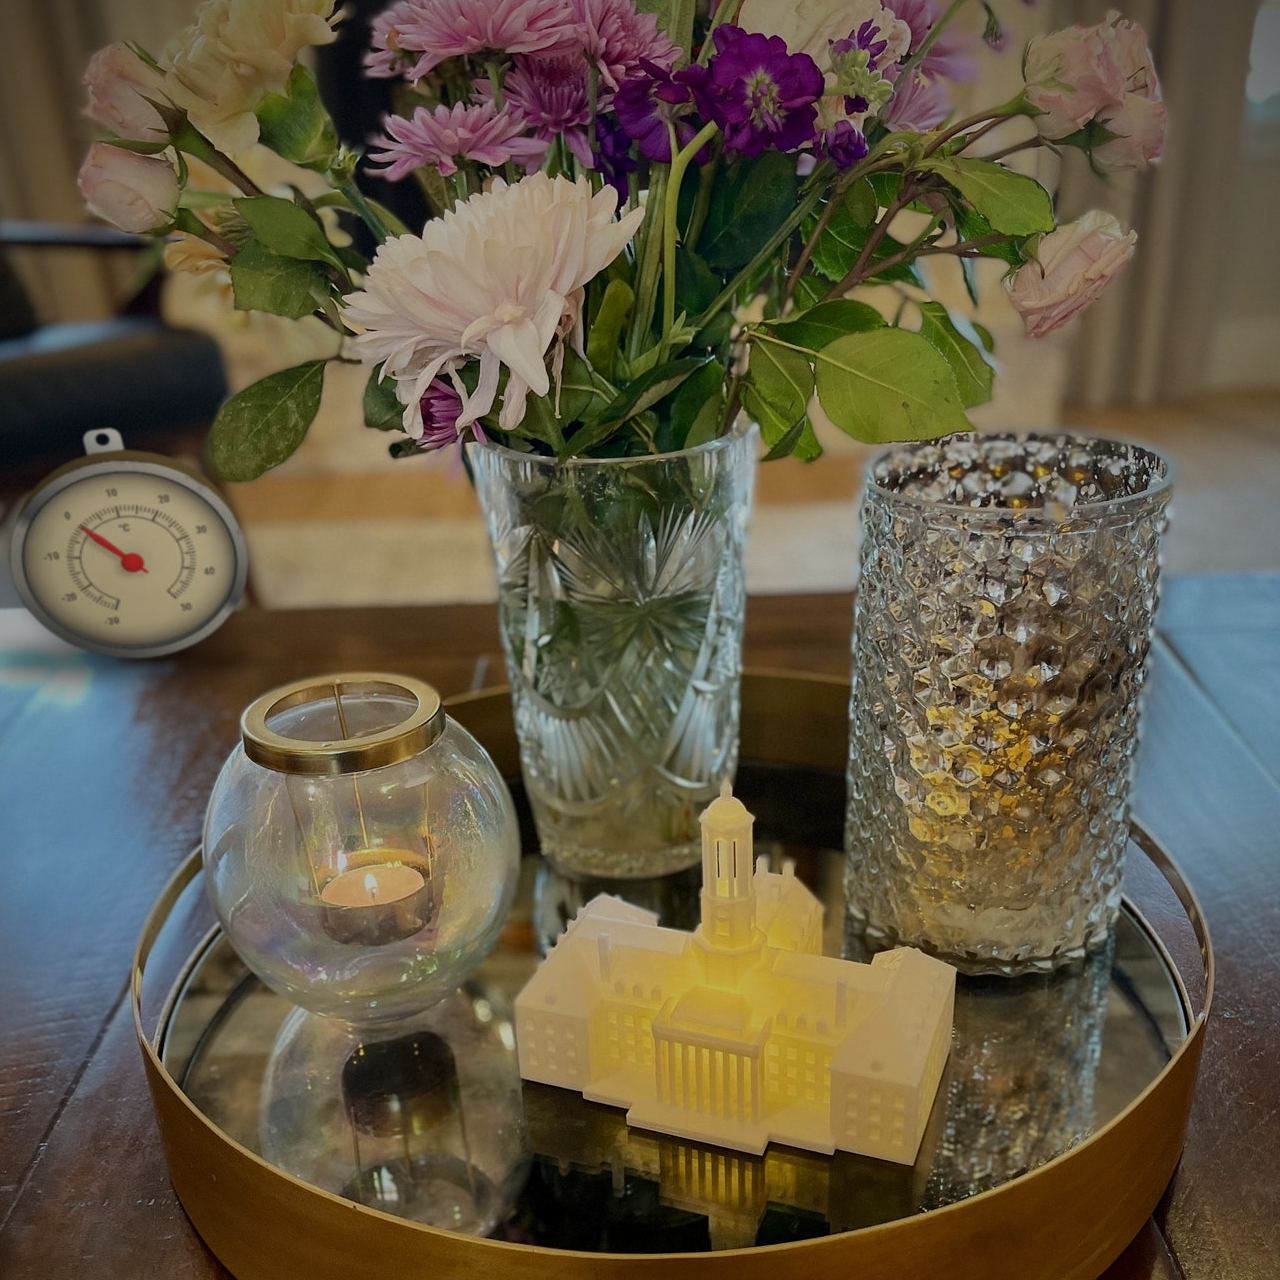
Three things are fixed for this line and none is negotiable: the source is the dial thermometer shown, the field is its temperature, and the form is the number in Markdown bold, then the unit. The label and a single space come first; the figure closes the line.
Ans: **0** °C
